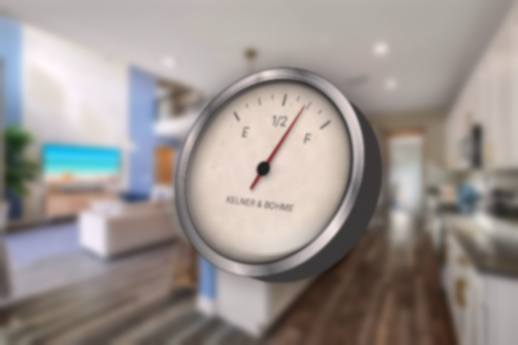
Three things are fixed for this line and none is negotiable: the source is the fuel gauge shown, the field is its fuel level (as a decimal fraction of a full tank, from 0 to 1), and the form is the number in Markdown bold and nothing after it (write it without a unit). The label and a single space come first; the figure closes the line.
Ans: **0.75**
